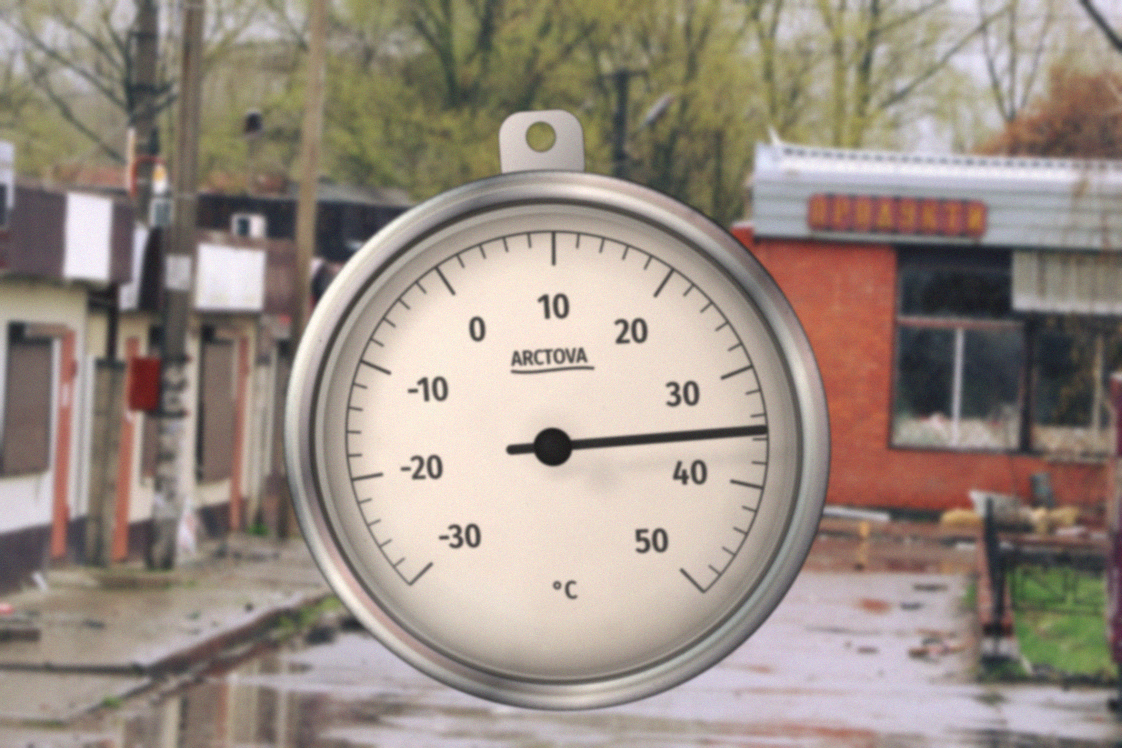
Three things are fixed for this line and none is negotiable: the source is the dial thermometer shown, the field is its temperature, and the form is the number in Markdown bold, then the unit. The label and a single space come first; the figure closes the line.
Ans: **35** °C
